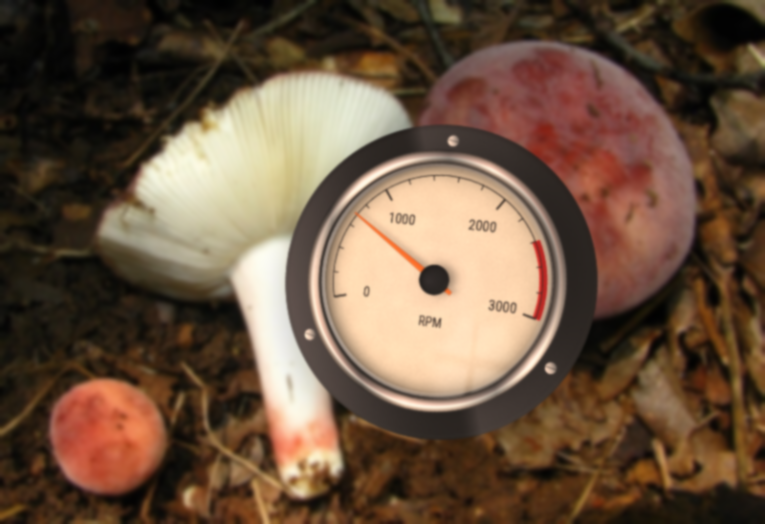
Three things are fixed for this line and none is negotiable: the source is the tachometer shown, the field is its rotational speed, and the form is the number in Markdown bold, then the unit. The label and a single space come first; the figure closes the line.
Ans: **700** rpm
